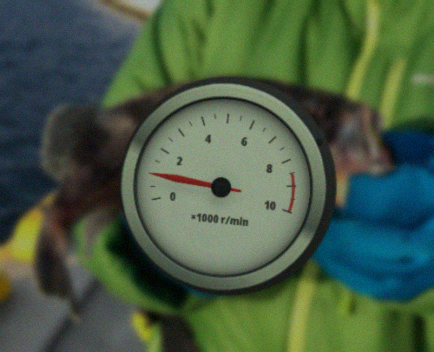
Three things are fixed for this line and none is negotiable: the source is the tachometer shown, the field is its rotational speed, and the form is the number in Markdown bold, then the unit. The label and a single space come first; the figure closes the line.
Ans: **1000** rpm
